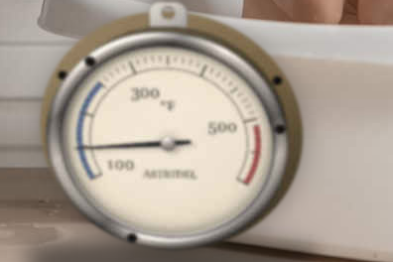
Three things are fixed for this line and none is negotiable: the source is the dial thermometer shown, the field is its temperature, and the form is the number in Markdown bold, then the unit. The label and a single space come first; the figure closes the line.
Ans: **150** °F
